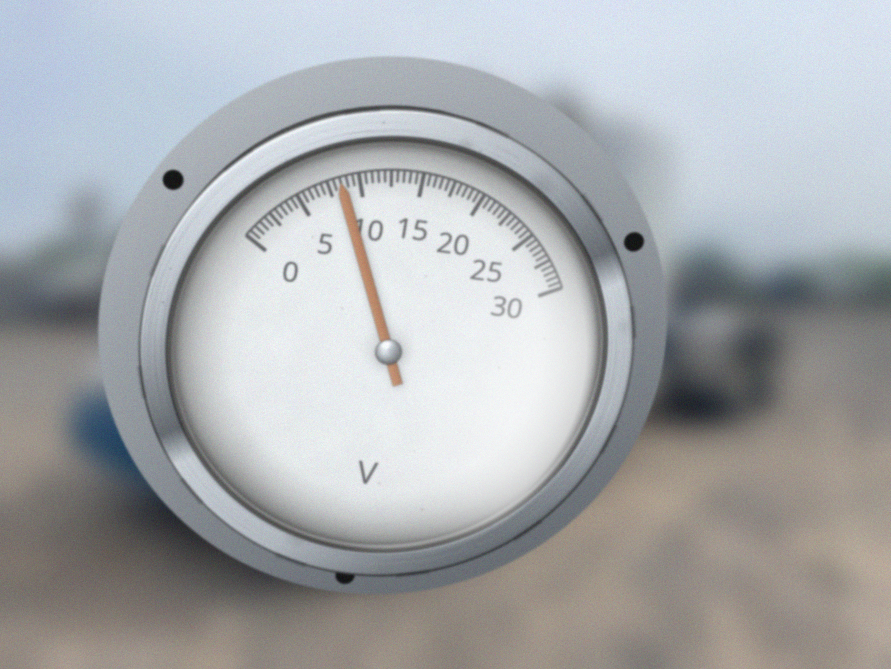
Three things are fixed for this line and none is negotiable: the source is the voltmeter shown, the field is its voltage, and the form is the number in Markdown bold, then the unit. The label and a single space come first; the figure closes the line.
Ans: **8.5** V
